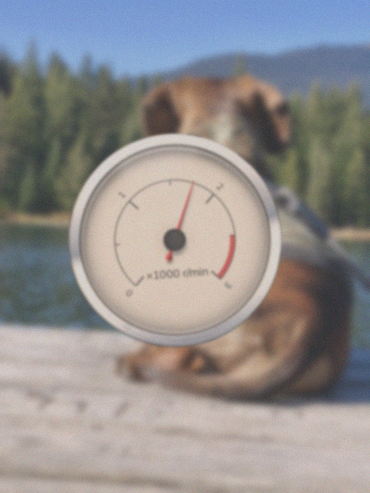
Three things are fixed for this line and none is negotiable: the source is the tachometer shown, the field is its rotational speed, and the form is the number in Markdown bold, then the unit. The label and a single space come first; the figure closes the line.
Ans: **1750** rpm
